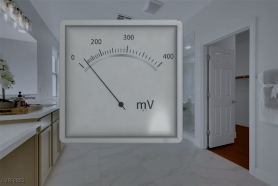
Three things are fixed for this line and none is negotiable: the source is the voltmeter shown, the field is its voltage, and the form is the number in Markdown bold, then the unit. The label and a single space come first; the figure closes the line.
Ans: **100** mV
